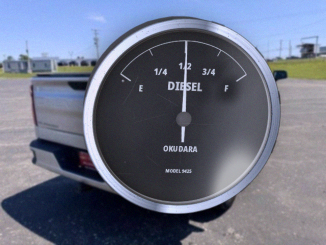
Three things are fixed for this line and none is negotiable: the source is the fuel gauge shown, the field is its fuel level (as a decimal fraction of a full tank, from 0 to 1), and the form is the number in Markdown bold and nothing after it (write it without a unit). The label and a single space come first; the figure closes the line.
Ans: **0.5**
